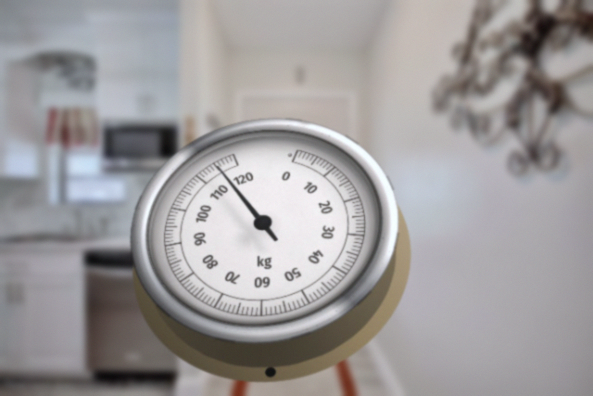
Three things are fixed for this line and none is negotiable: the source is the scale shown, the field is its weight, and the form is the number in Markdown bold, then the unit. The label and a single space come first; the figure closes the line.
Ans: **115** kg
